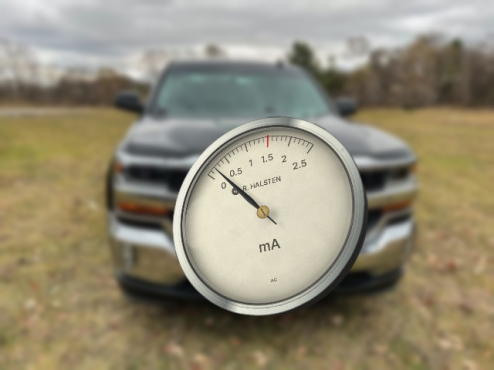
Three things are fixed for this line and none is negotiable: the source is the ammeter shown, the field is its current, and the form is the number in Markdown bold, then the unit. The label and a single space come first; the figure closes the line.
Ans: **0.2** mA
